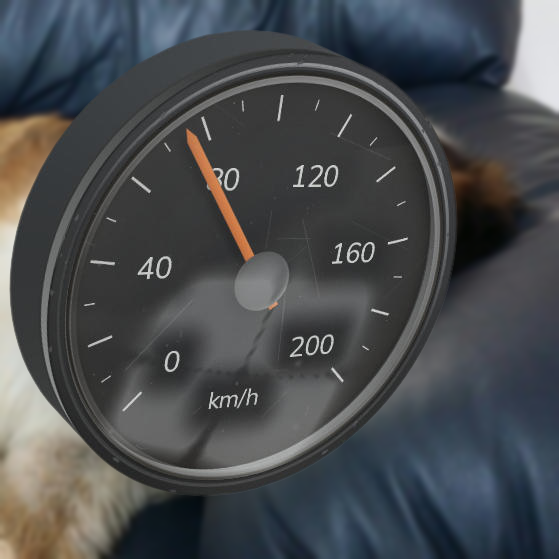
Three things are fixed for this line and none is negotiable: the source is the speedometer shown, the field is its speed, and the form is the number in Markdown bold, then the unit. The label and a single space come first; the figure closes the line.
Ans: **75** km/h
